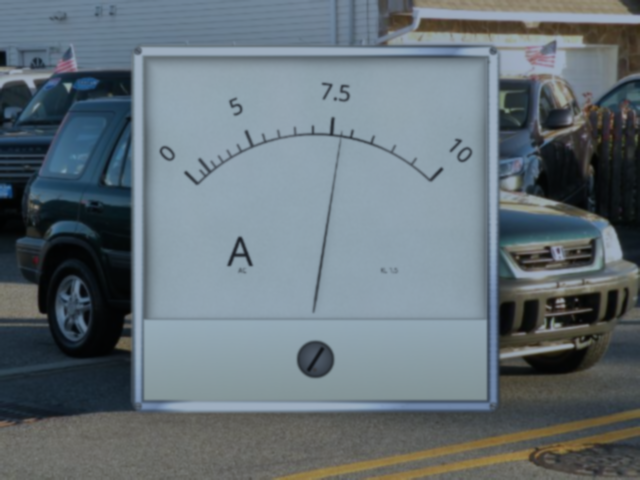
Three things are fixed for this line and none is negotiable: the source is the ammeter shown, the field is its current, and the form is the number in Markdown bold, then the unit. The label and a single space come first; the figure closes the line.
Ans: **7.75** A
